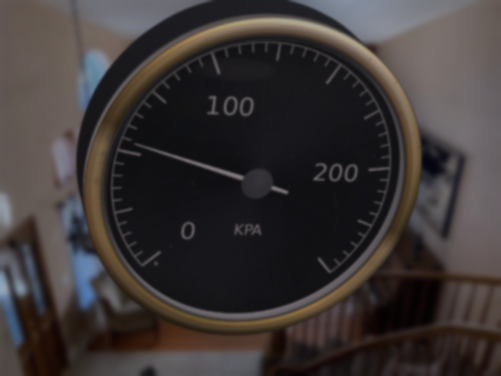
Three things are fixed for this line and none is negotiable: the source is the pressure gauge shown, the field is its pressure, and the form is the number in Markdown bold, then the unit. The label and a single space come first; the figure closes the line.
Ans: **55** kPa
